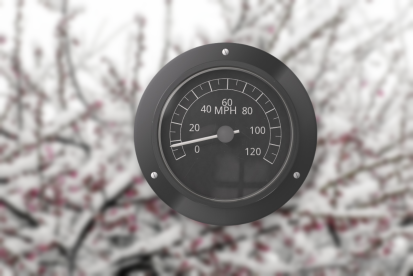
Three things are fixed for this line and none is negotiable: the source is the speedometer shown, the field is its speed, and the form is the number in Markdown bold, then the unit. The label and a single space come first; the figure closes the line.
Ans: **7.5** mph
